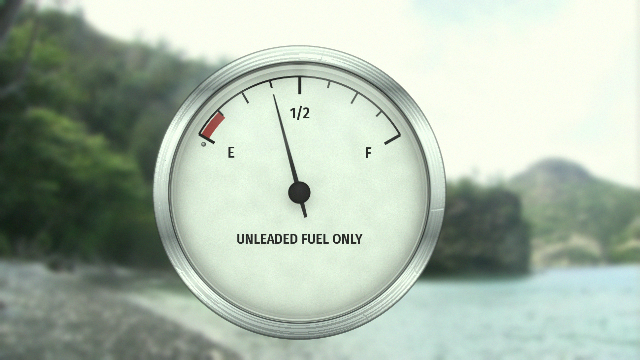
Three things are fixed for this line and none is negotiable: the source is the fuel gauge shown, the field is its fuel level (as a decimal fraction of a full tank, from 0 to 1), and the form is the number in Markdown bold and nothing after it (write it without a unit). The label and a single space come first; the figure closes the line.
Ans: **0.375**
